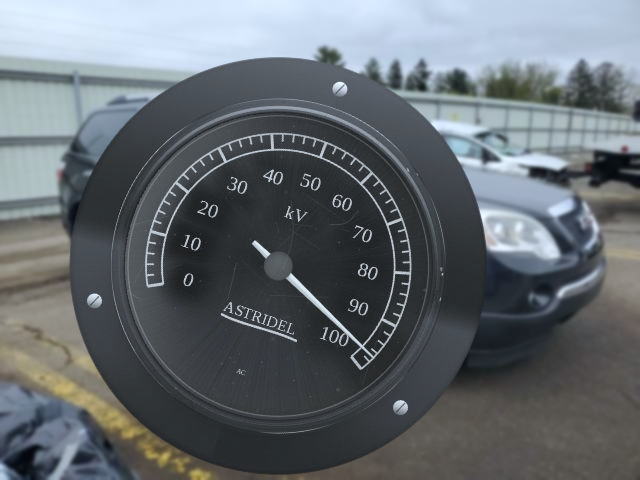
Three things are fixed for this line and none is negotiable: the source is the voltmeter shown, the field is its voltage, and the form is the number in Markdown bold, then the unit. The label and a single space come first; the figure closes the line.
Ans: **97** kV
